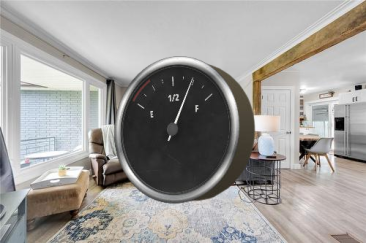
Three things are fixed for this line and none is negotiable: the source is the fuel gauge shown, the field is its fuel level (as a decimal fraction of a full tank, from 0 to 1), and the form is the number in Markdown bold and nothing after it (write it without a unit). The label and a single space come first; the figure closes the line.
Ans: **0.75**
